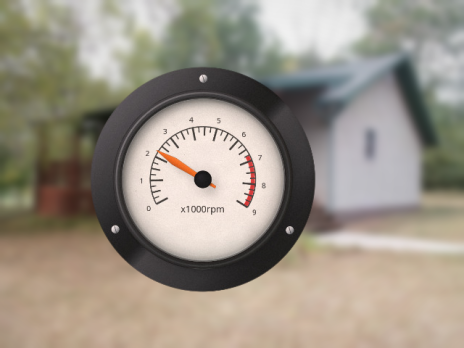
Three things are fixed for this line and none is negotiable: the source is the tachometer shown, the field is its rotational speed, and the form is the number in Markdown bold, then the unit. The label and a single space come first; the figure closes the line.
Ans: **2250** rpm
